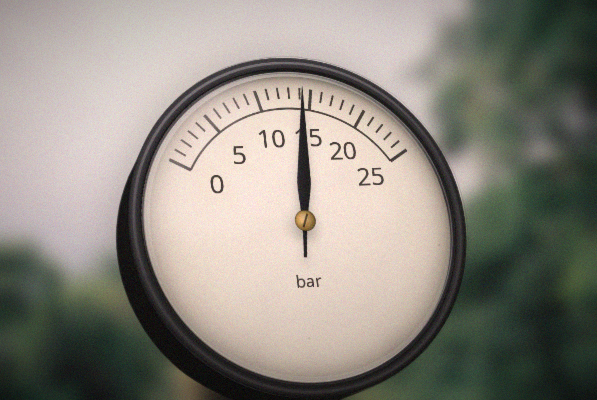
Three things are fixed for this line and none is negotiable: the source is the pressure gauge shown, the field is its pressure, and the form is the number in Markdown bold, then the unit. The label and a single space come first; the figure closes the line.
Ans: **14** bar
